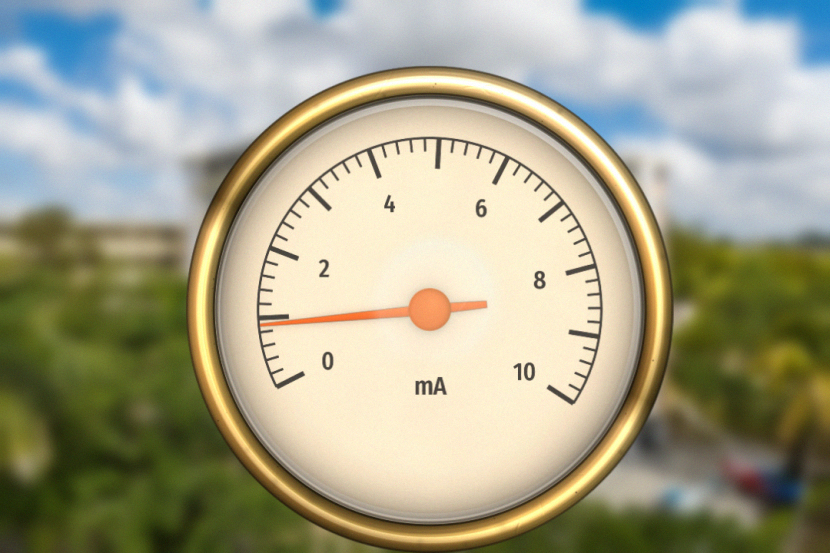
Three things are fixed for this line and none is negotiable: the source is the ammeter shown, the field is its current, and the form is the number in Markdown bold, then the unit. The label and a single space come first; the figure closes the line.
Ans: **0.9** mA
